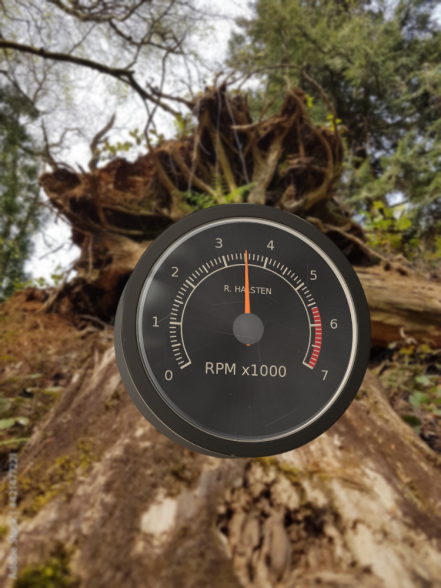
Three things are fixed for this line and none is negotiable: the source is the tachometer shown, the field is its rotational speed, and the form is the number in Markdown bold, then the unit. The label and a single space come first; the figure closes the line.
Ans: **3500** rpm
